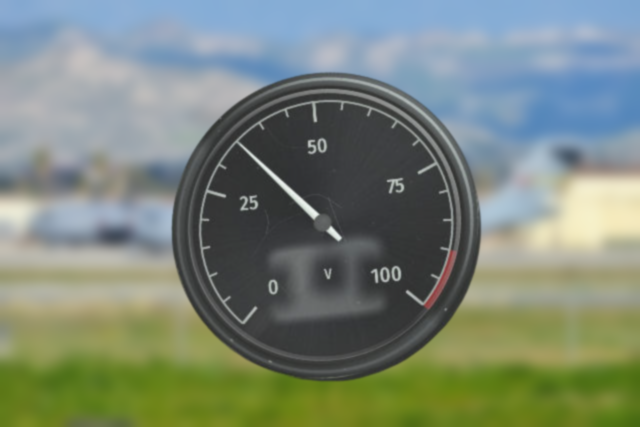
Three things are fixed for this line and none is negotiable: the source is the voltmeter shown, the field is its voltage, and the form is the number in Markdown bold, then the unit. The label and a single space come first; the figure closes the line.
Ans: **35** V
